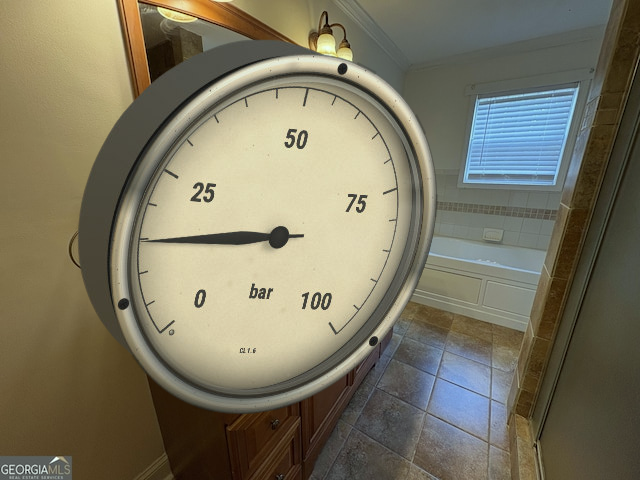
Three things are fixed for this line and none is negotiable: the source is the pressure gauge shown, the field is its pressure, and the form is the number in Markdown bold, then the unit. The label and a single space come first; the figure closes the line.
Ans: **15** bar
